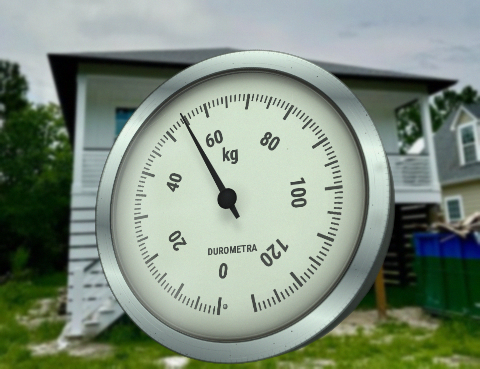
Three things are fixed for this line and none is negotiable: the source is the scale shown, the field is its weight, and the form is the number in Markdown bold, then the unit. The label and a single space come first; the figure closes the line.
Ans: **55** kg
